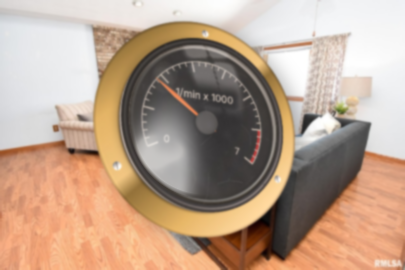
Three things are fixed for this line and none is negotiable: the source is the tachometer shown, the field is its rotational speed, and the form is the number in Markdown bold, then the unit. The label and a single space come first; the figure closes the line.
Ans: **1800** rpm
